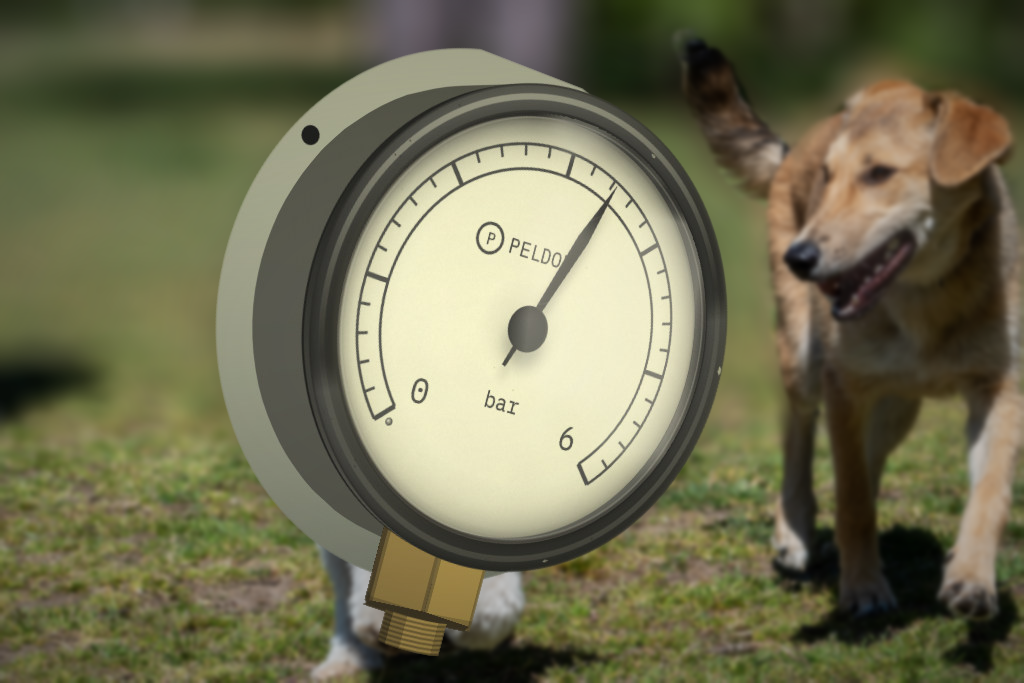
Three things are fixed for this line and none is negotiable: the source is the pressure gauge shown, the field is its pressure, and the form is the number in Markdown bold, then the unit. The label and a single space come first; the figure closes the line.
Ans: **3.4** bar
